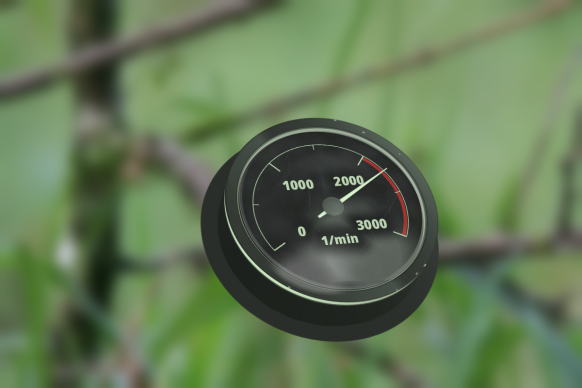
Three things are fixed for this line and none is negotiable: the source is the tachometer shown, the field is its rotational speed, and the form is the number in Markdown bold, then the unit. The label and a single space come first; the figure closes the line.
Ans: **2250** rpm
